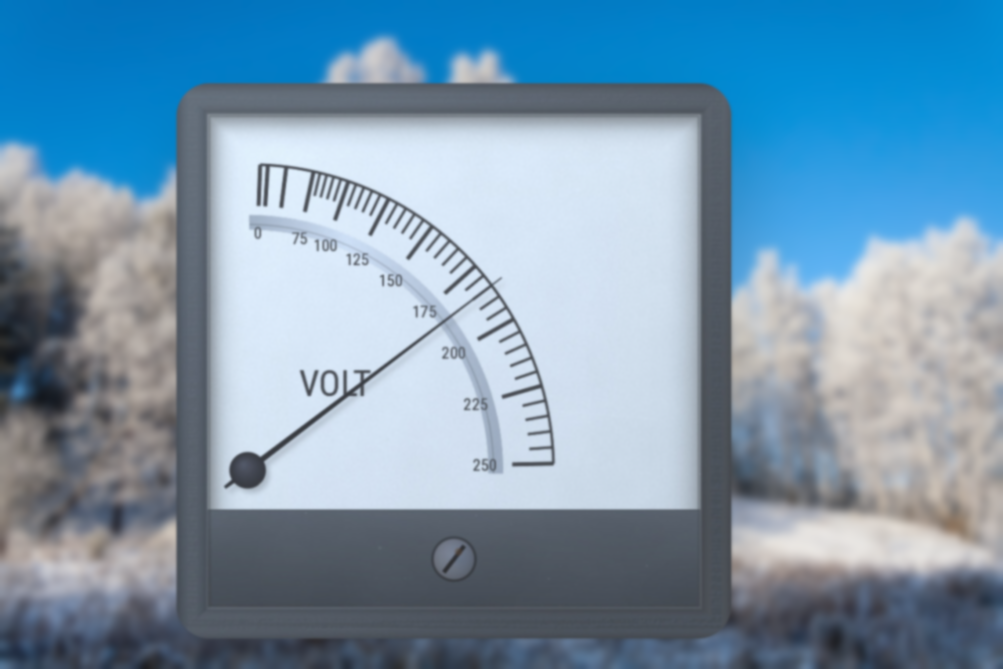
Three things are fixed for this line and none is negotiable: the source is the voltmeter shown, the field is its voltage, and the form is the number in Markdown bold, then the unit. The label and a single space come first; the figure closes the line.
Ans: **185** V
